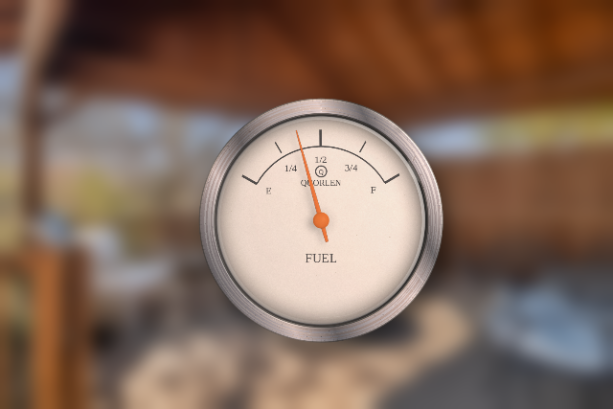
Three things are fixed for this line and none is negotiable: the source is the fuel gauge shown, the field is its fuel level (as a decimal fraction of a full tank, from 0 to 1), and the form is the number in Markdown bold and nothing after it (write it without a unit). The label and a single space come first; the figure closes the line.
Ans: **0.375**
